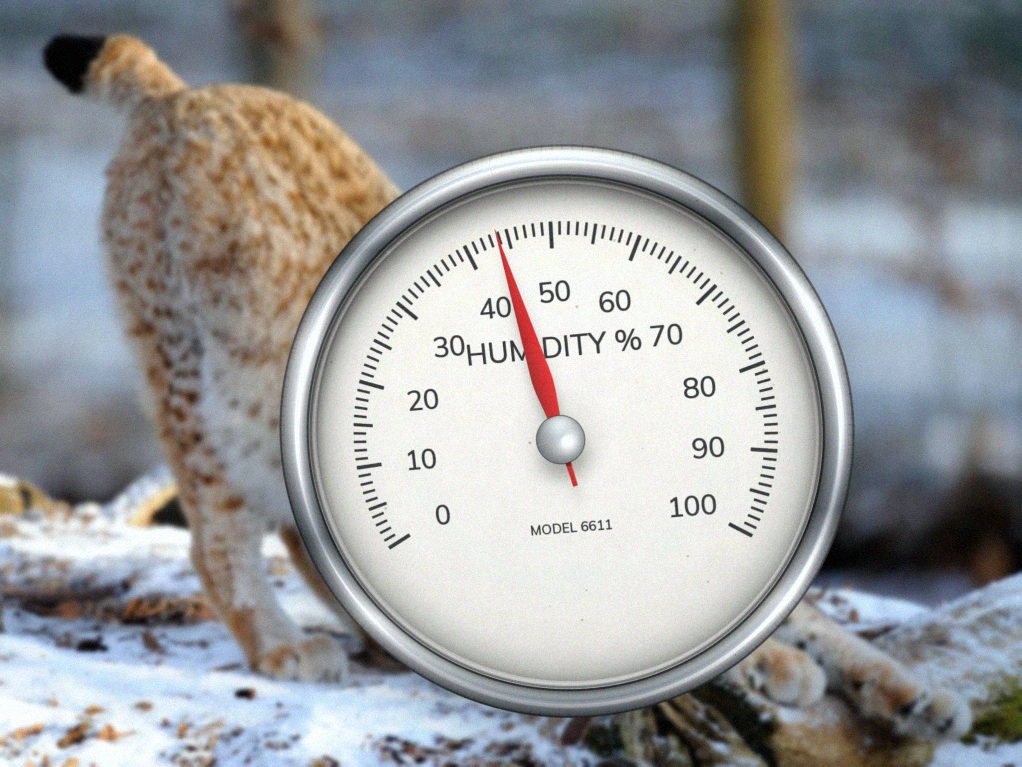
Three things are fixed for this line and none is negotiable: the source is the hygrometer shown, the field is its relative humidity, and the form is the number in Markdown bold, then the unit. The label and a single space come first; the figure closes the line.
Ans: **44** %
